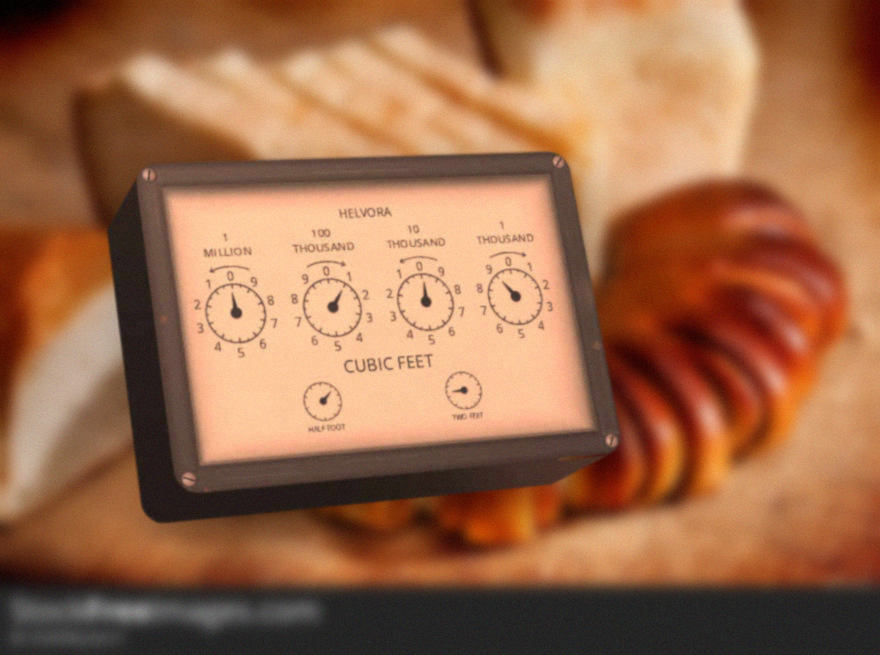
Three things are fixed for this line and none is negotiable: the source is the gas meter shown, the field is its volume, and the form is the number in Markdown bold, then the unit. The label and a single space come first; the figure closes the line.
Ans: **9900** ft³
